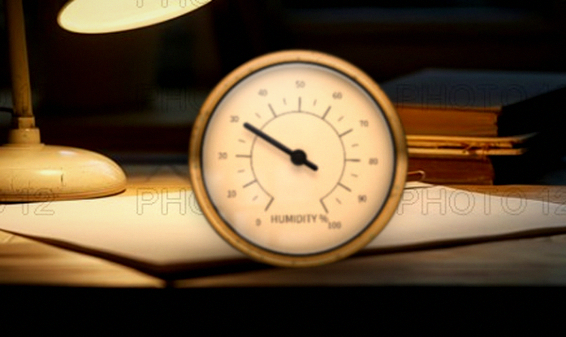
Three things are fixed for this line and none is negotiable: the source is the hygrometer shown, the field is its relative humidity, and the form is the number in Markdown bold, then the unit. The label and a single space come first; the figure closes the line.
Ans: **30** %
